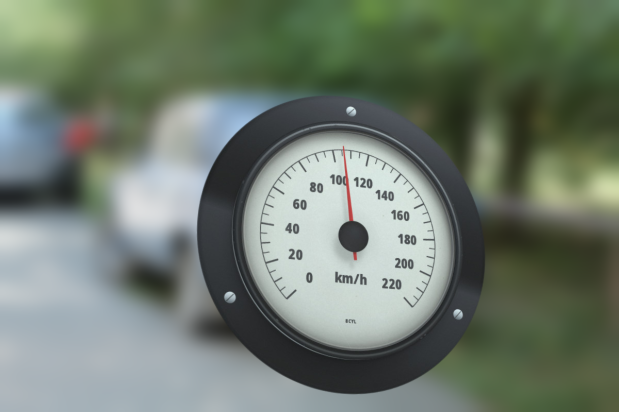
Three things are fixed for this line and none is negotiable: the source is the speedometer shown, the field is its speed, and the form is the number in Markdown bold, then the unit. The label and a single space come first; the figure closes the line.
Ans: **105** km/h
